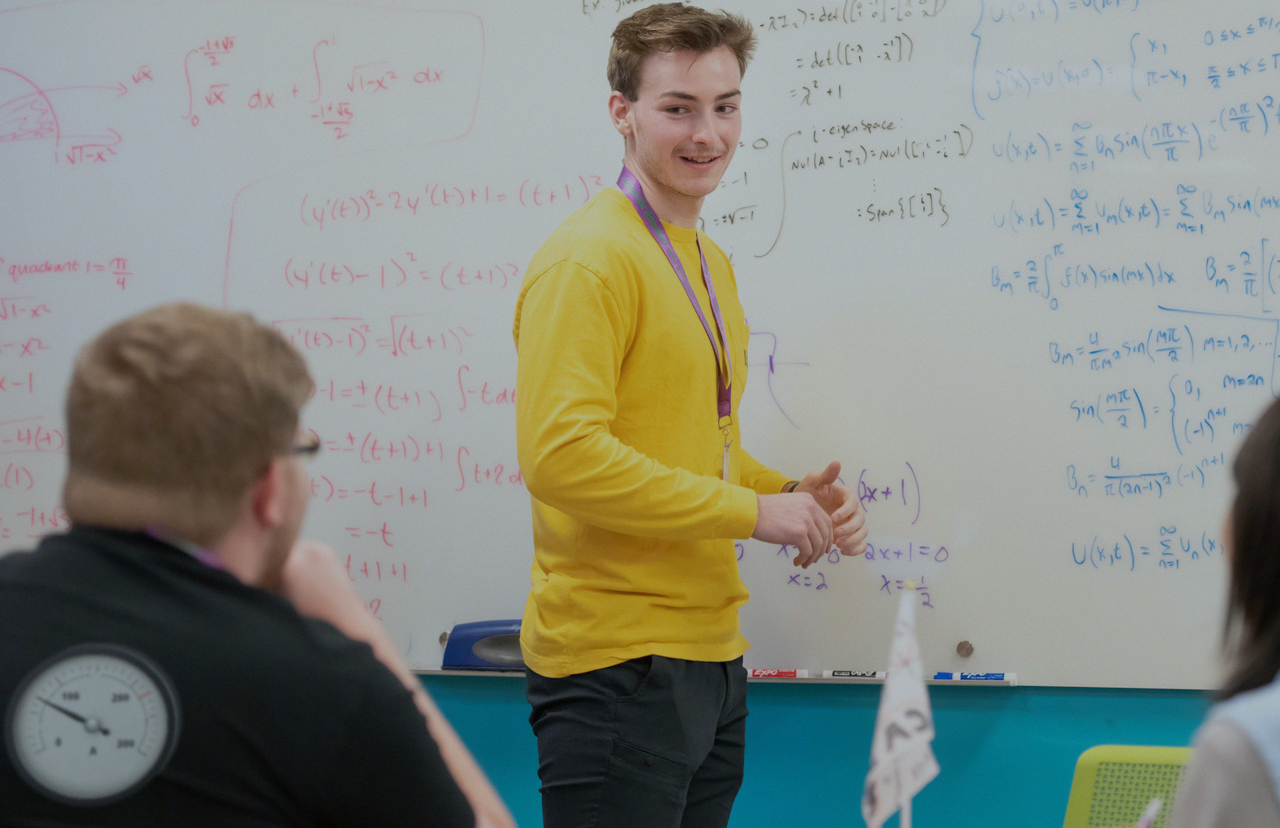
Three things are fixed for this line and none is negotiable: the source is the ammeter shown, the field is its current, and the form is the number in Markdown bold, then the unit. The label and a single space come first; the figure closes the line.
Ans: **70** A
